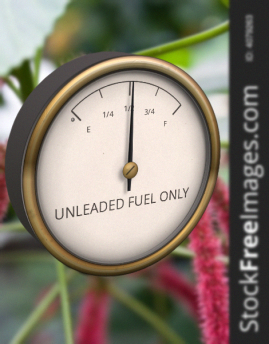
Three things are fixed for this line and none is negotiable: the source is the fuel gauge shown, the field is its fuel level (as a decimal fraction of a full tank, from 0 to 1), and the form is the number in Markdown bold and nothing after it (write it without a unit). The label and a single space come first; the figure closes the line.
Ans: **0.5**
